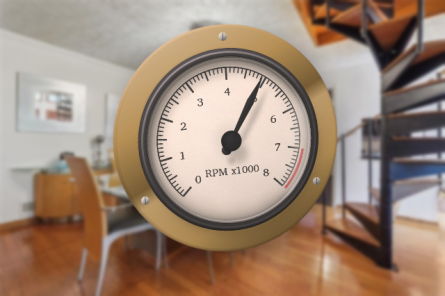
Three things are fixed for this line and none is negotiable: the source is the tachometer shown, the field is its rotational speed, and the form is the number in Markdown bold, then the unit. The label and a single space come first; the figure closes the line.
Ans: **4900** rpm
